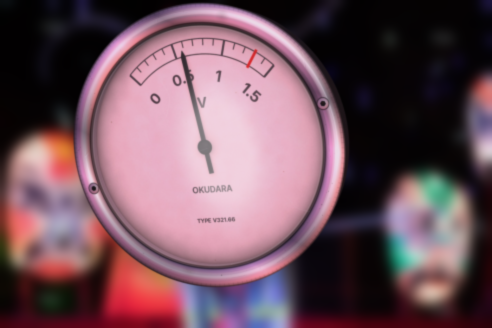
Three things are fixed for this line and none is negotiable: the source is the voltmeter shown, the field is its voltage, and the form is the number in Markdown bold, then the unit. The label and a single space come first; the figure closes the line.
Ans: **0.6** V
